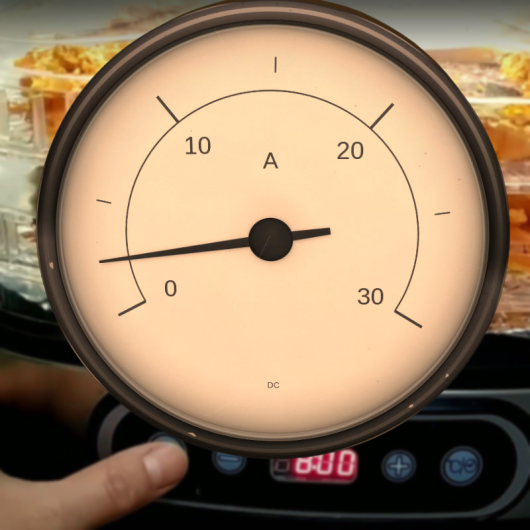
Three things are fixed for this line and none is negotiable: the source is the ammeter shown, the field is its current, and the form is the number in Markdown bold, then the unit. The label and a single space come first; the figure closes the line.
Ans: **2.5** A
